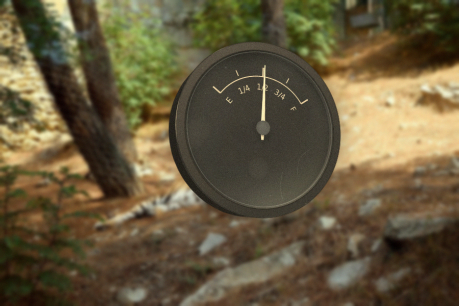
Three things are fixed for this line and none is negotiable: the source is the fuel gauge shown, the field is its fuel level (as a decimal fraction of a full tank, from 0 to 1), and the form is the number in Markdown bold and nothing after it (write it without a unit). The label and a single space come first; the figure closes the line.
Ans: **0.5**
